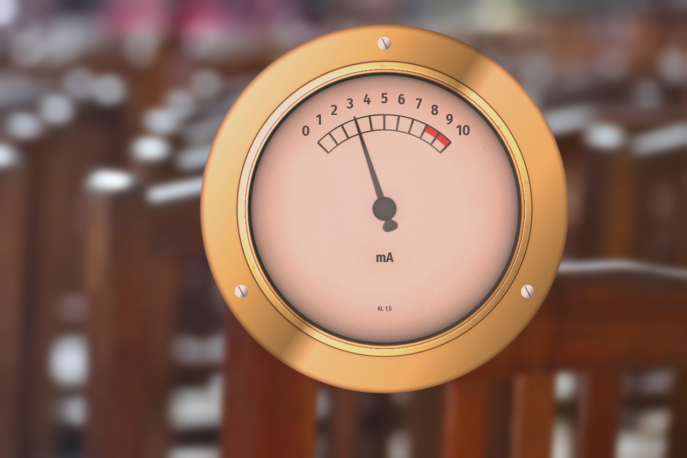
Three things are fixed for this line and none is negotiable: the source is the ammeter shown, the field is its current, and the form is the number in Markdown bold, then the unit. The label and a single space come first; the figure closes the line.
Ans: **3** mA
